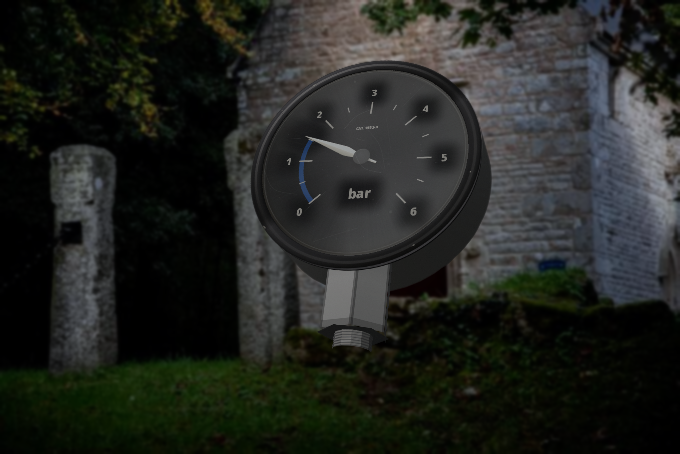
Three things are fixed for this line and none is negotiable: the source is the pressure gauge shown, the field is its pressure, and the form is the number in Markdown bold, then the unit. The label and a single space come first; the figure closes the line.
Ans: **1.5** bar
